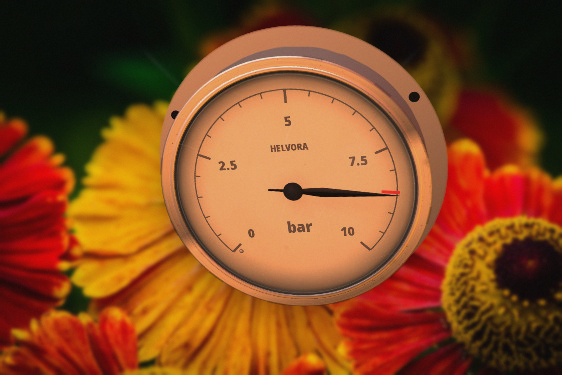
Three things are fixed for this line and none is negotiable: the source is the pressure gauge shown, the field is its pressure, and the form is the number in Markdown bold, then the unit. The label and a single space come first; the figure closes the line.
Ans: **8.5** bar
